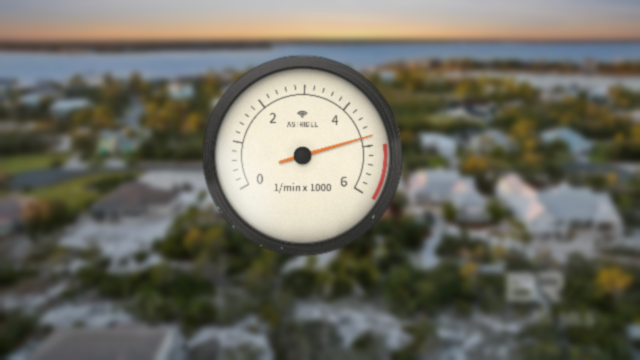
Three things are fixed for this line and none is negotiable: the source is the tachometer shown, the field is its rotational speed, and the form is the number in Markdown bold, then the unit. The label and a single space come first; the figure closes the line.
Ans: **4800** rpm
